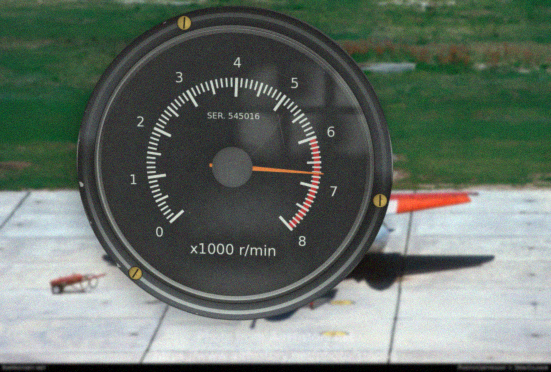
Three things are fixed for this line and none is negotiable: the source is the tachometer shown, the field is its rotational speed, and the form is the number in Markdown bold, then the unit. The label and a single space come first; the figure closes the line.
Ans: **6700** rpm
